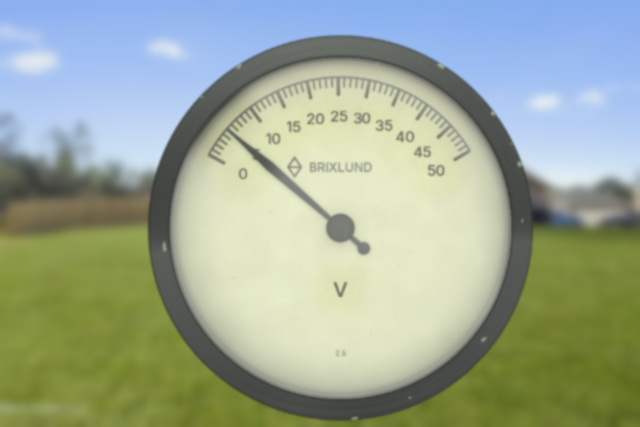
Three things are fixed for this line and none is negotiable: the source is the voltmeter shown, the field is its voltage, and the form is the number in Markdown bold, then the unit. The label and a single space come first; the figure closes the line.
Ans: **5** V
